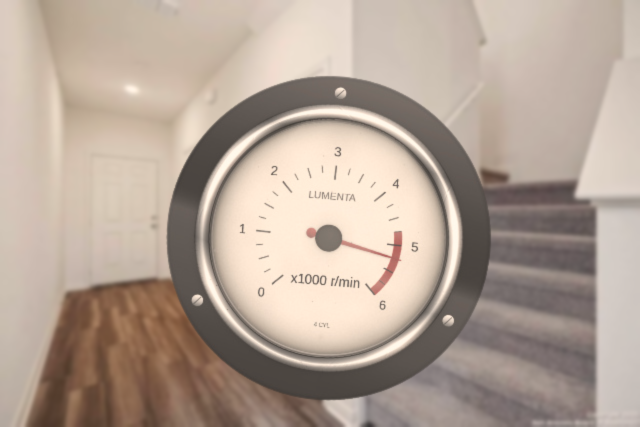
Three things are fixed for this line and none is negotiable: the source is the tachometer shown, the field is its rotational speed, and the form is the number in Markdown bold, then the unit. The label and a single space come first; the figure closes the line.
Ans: **5250** rpm
